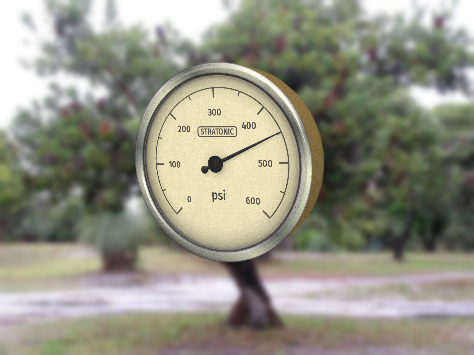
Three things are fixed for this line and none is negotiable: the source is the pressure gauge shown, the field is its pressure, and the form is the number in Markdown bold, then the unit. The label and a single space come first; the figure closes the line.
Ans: **450** psi
